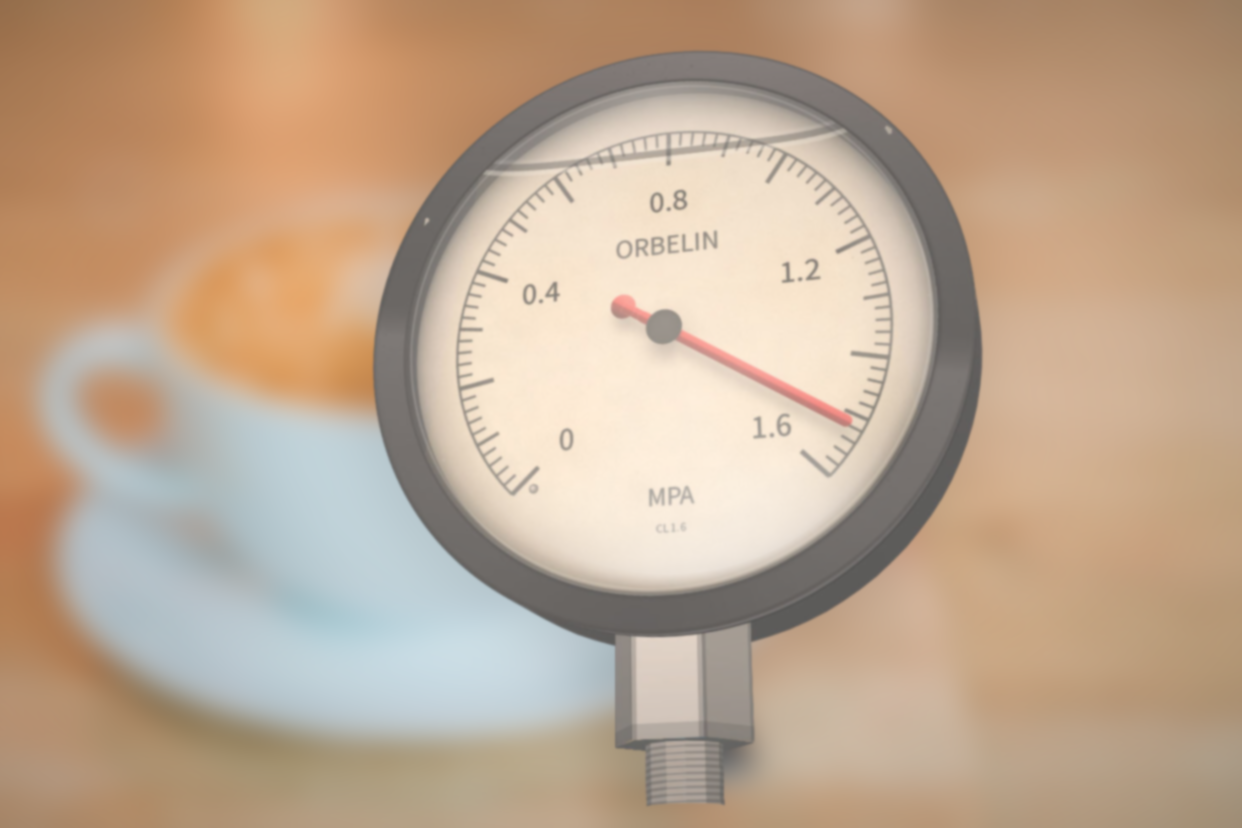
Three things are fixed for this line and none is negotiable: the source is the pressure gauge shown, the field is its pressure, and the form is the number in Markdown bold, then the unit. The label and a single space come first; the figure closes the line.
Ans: **1.52** MPa
